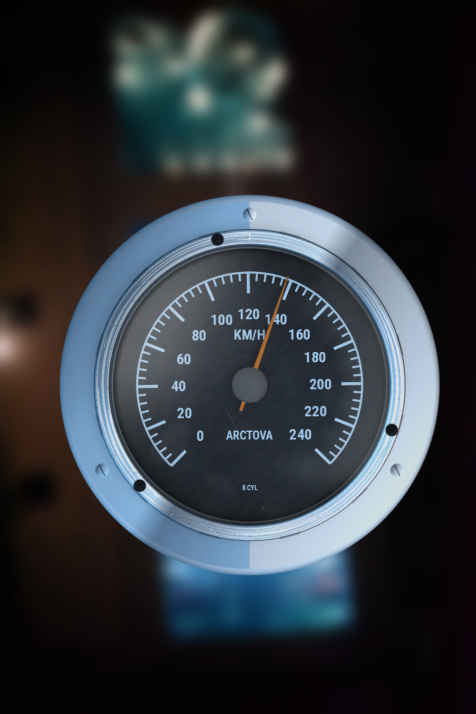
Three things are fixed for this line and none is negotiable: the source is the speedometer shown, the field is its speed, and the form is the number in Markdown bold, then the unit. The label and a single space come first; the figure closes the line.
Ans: **138** km/h
